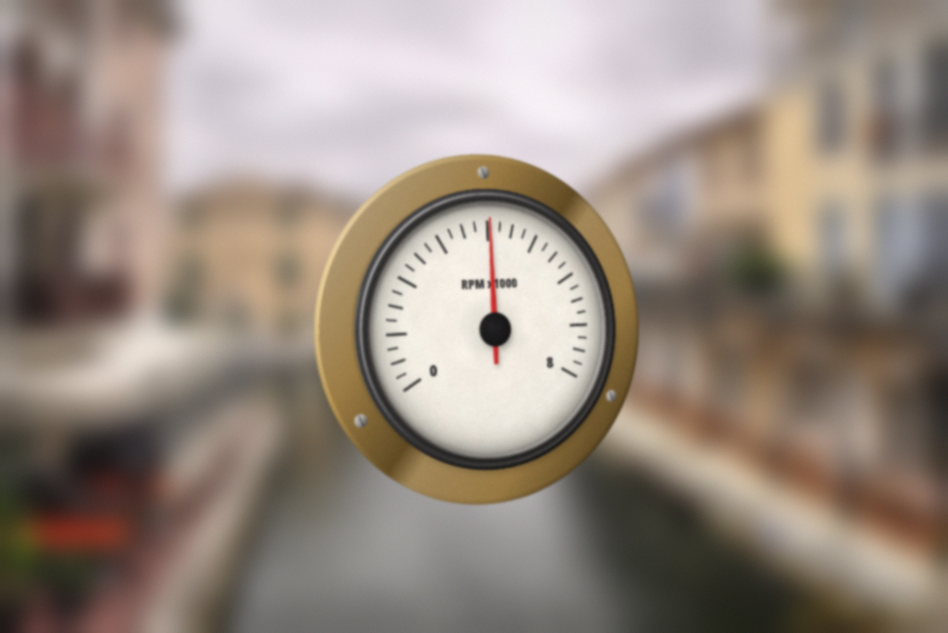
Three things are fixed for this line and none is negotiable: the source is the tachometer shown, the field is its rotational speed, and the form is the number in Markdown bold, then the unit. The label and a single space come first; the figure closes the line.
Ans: **4000** rpm
